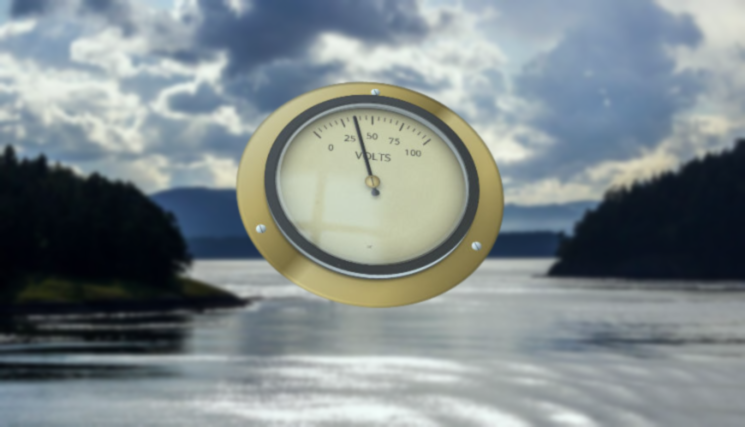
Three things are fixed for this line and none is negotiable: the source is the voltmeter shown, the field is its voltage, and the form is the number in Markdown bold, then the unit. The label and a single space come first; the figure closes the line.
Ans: **35** V
